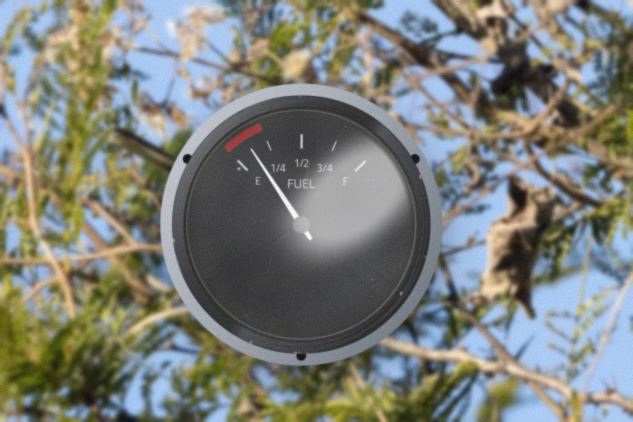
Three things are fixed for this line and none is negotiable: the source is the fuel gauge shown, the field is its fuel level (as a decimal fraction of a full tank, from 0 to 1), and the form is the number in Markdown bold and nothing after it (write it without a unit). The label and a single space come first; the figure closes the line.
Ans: **0.125**
